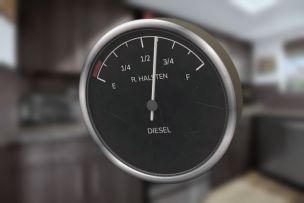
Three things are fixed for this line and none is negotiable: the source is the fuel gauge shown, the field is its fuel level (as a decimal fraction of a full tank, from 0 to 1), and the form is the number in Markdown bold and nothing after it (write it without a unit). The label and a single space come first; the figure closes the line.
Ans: **0.625**
